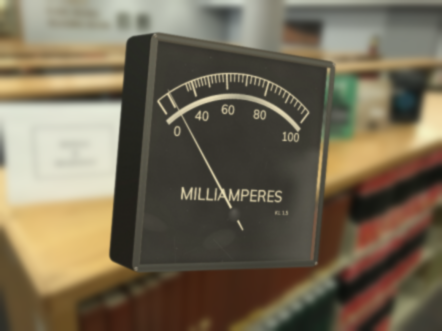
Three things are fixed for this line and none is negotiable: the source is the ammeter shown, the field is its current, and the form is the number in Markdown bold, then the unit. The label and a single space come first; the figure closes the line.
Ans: **20** mA
